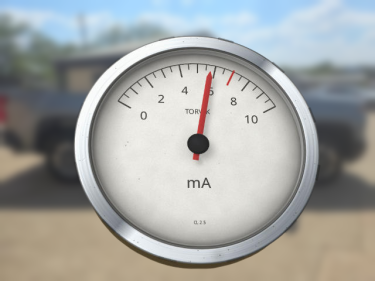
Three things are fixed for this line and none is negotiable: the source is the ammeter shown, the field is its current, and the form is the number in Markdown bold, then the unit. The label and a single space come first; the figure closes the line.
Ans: **5.75** mA
